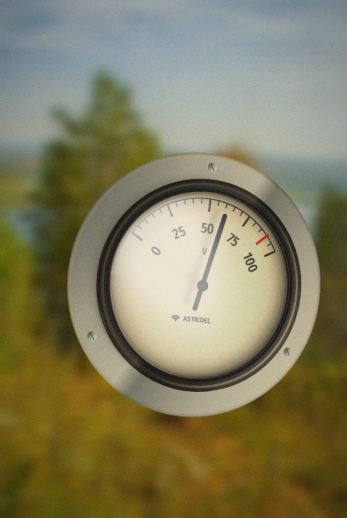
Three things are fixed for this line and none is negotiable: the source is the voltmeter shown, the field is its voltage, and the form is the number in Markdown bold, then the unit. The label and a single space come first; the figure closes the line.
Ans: **60** V
